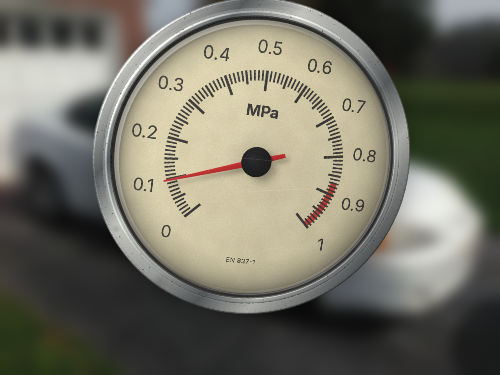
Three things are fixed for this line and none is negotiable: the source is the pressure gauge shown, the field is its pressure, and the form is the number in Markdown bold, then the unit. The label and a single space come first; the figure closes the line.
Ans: **0.1** MPa
